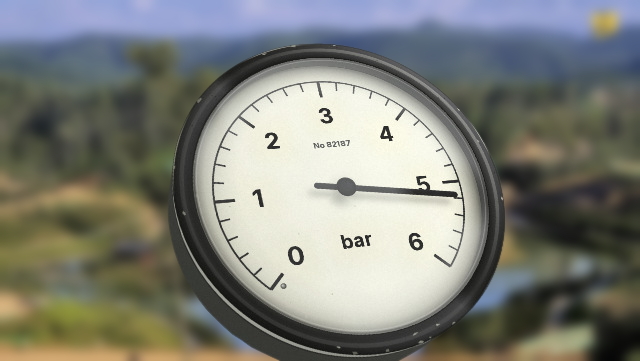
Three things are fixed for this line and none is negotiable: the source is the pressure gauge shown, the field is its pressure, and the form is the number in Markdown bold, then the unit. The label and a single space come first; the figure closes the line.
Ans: **5.2** bar
